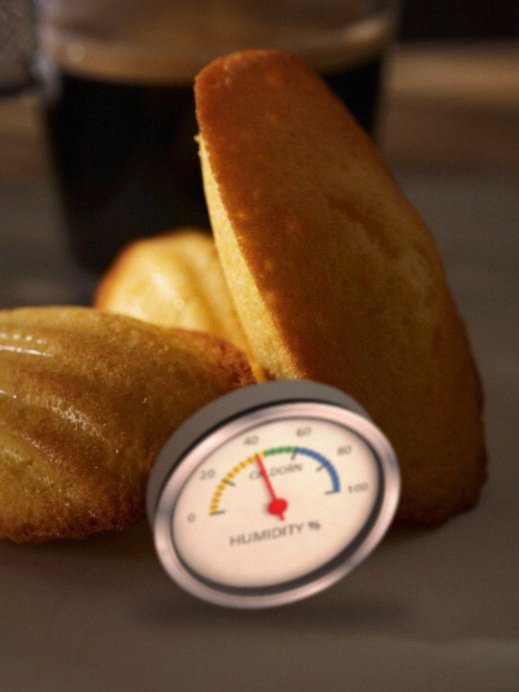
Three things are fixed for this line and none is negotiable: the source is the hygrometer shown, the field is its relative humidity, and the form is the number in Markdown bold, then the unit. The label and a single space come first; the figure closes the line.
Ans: **40** %
